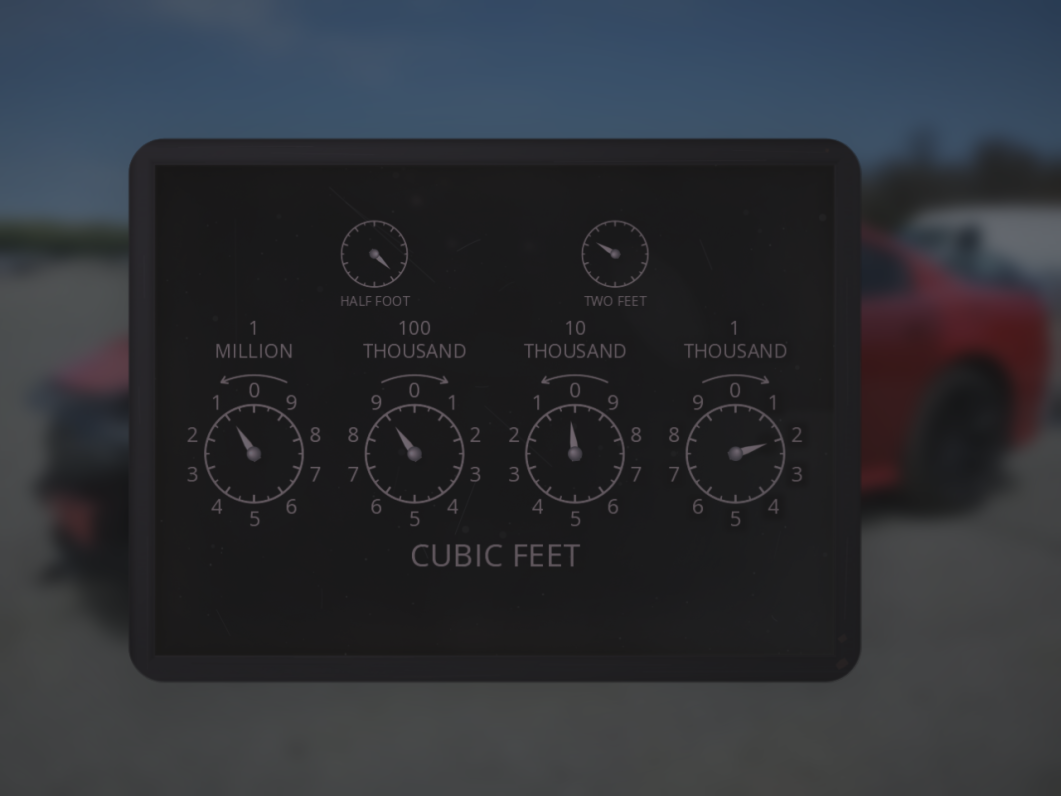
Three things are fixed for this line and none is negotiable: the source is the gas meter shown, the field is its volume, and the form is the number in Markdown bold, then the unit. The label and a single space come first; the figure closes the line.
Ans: **90200** ft³
